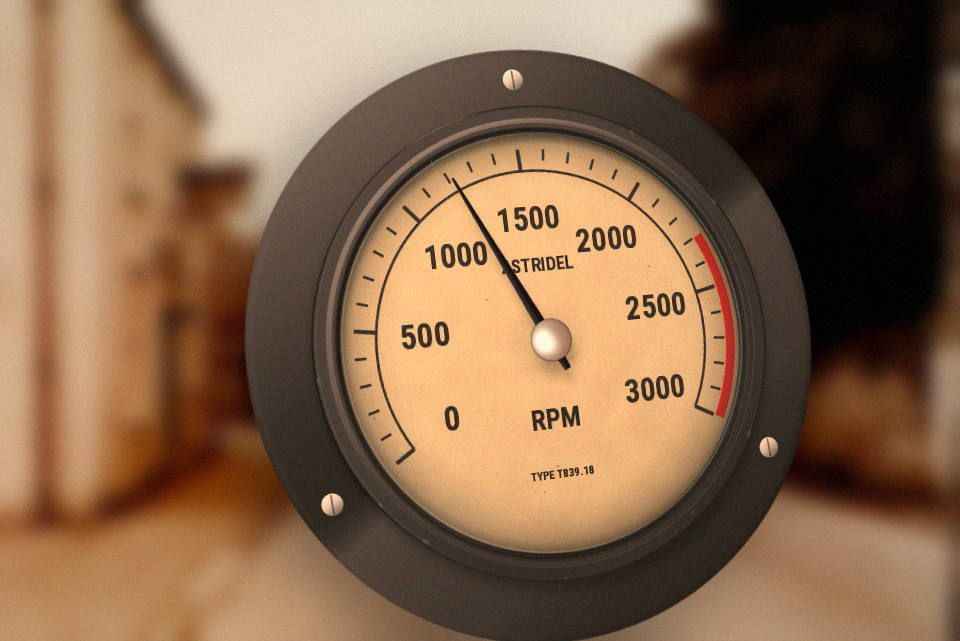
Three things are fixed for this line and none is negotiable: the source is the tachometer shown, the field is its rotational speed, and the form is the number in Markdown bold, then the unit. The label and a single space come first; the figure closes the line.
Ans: **1200** rpm
